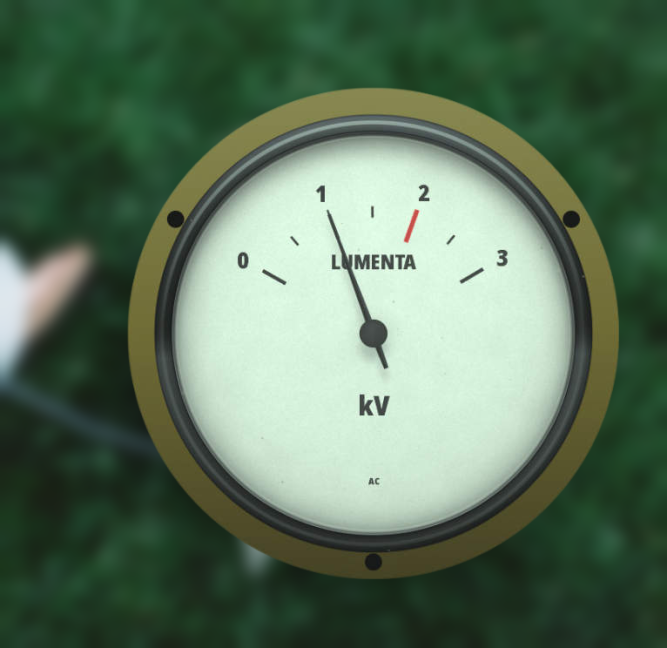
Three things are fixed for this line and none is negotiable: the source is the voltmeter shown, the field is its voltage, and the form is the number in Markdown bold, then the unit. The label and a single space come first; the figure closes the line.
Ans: **1** kV
